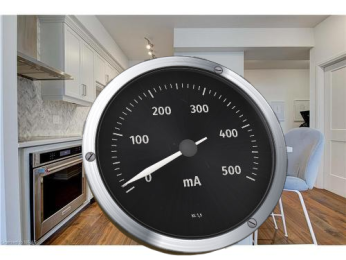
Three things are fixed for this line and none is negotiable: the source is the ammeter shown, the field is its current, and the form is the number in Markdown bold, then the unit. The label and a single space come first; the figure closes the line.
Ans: **10** mA
